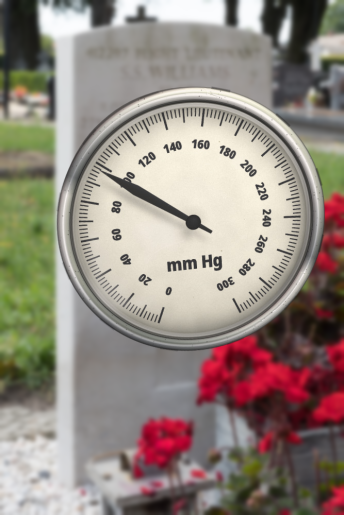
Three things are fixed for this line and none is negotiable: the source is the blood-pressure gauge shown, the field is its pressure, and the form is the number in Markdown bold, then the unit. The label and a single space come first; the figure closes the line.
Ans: **98** mmHg
